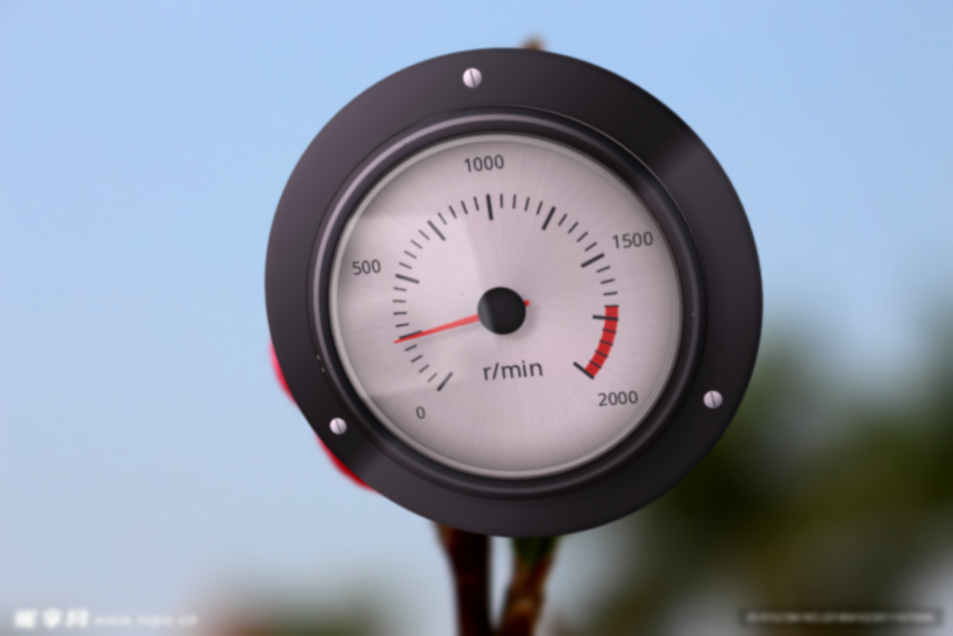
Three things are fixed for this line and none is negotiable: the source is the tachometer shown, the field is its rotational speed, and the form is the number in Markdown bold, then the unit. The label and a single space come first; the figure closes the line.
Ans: **250** rpm
